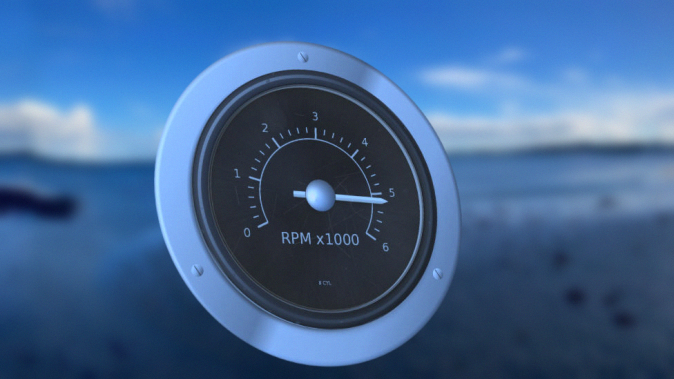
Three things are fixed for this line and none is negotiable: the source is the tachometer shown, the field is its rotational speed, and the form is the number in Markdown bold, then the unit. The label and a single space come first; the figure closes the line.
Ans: **5200** rpm
